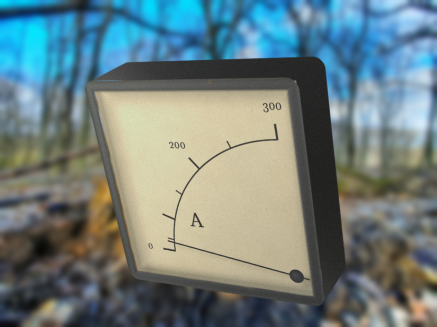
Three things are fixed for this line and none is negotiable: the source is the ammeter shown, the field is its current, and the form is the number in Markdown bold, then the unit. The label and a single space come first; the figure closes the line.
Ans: **50** A
